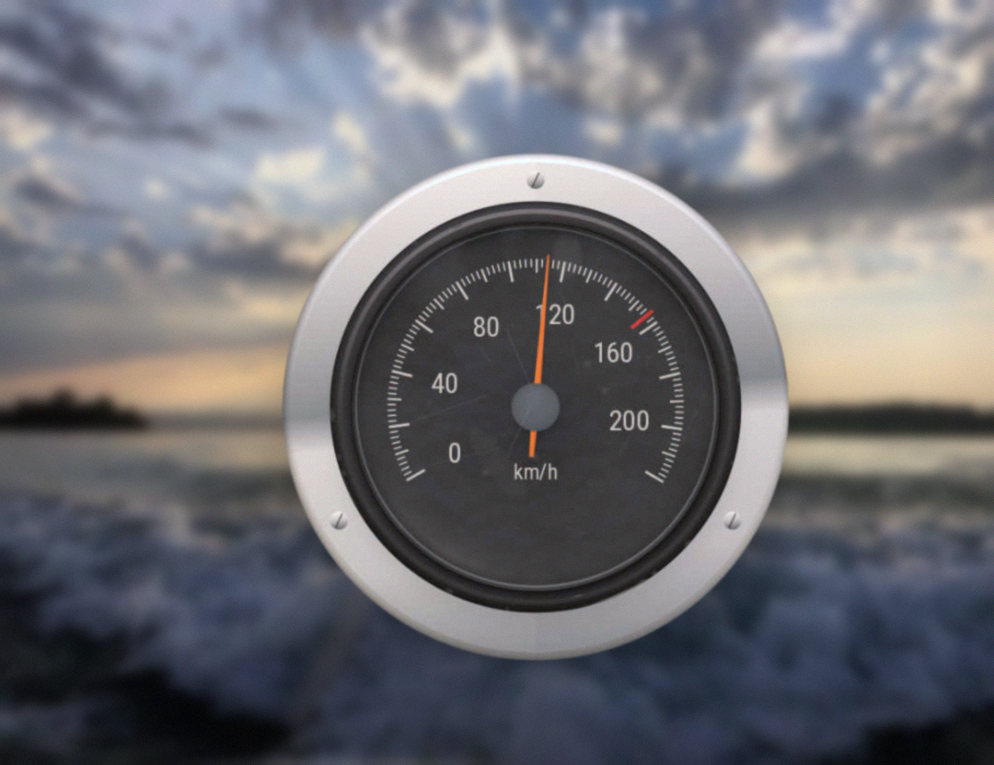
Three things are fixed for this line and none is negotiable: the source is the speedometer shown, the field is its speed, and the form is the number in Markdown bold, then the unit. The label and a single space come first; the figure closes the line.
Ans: **114** km/h
